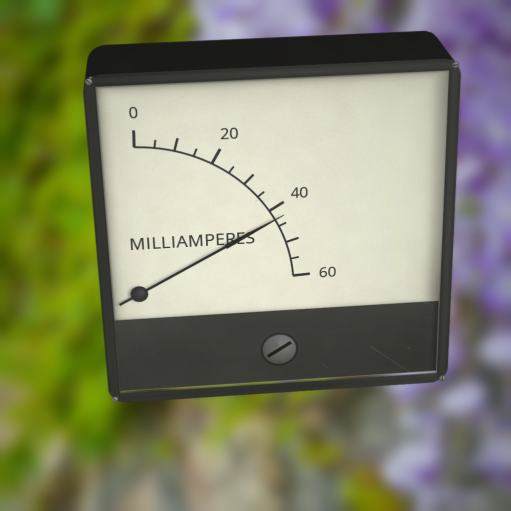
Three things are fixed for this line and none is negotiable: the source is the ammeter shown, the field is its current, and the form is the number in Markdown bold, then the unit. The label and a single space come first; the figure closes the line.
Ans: **42.5** mA
